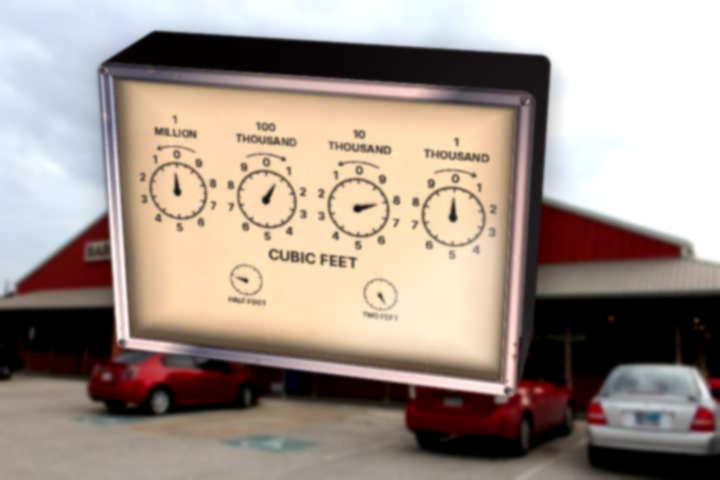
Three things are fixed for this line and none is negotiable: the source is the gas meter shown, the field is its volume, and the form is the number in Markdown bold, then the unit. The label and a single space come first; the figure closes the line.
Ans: **8000** ft³
